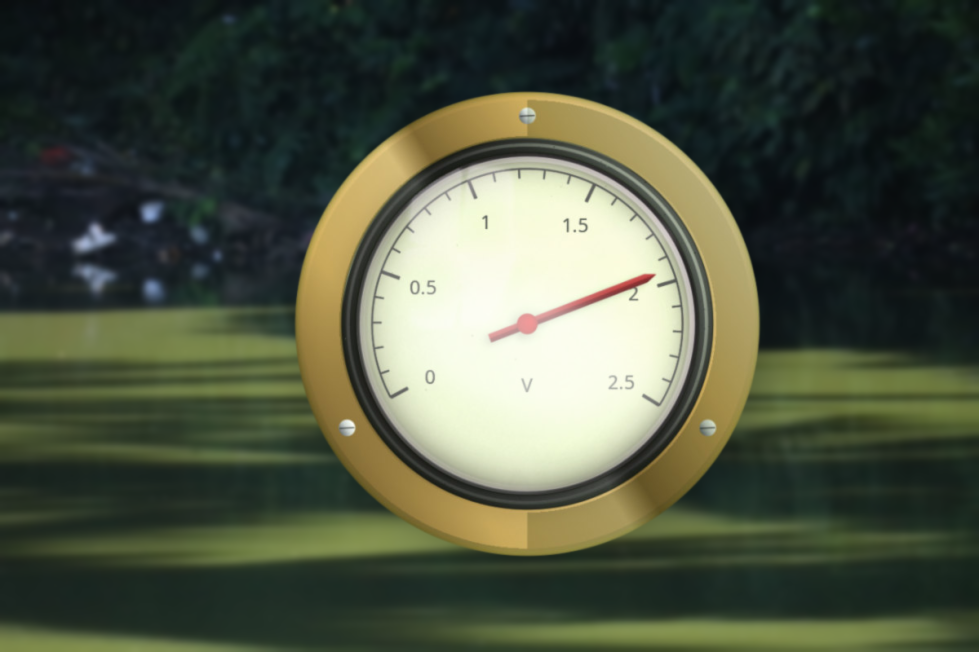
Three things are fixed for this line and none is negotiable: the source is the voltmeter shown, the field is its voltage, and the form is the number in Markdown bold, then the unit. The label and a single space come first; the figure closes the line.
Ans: **1.95** V
